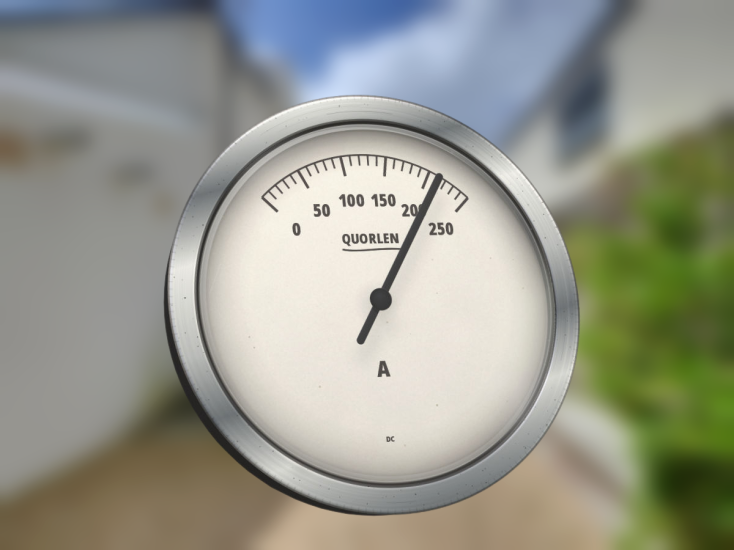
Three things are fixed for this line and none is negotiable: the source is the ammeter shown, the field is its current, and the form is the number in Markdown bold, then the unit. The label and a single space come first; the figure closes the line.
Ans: **210** A
